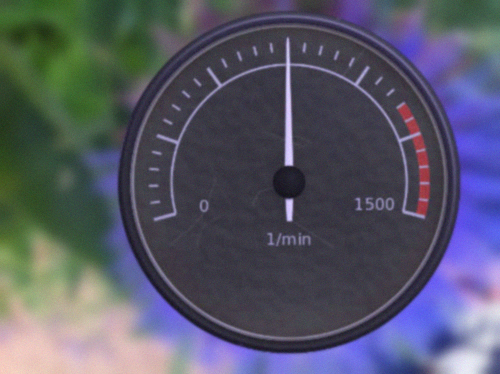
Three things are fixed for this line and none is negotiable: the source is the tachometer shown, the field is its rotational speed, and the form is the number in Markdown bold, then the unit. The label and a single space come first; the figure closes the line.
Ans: **750** rpm
